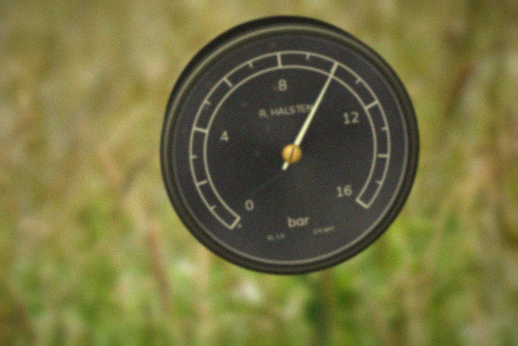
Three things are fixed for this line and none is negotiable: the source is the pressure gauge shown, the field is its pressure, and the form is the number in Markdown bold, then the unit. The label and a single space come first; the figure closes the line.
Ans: **10** bar
